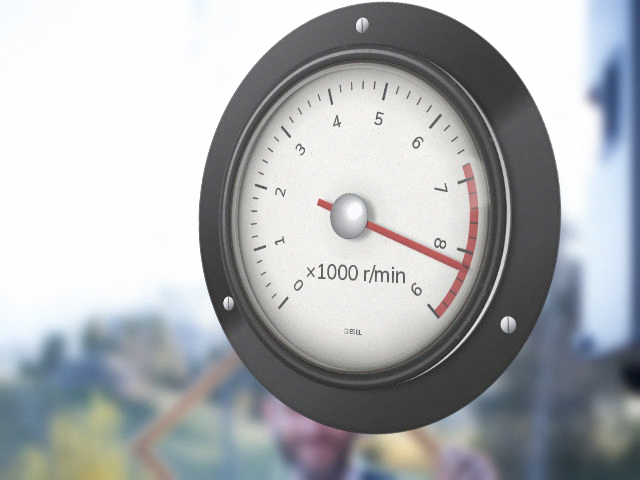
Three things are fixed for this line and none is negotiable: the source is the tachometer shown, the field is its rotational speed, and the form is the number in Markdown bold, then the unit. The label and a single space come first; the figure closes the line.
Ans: **8200** rpm
